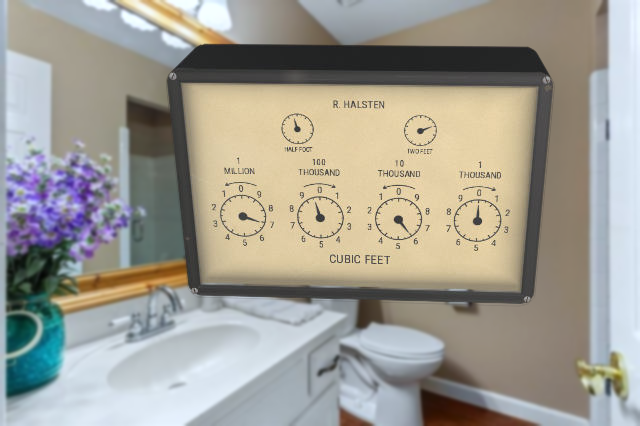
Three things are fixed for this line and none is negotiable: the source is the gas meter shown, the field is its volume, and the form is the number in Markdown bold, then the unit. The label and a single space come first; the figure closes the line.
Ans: **696000** ft³
